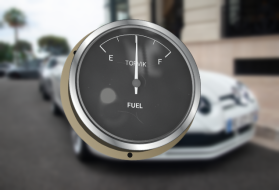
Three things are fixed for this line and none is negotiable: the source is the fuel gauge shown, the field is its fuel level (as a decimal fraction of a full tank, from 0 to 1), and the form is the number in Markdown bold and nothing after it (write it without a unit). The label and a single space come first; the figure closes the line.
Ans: **0.5**
